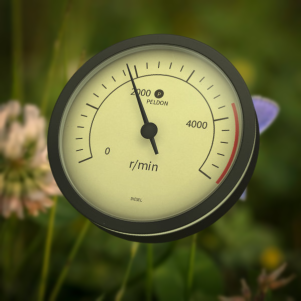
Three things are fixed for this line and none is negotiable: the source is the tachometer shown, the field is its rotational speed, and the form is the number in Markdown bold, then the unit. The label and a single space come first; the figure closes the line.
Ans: **1900** rpm
